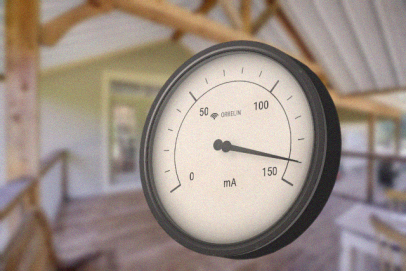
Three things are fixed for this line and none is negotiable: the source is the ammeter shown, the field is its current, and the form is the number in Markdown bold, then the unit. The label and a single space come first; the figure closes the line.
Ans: **140** mA
